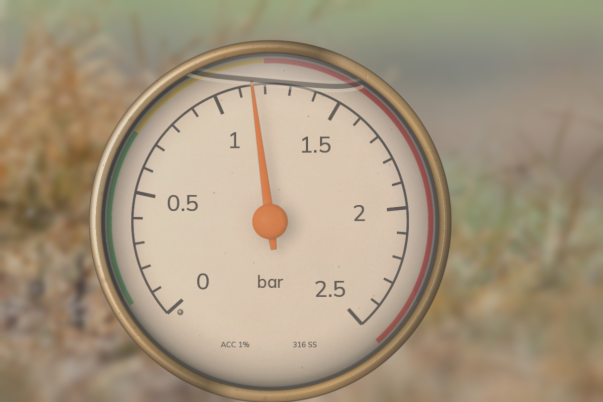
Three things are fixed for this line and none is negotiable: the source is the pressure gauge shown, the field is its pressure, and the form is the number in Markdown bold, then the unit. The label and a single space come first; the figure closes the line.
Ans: **1.15** bar
